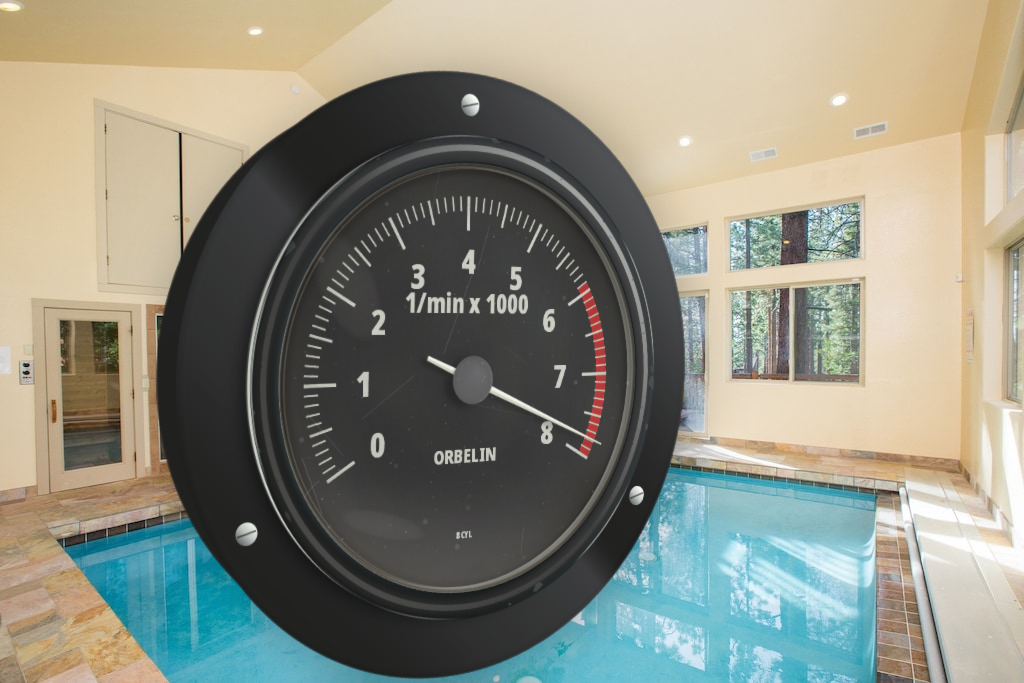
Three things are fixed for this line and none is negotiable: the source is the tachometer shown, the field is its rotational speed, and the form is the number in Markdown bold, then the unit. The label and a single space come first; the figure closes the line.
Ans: **7800** rpm
